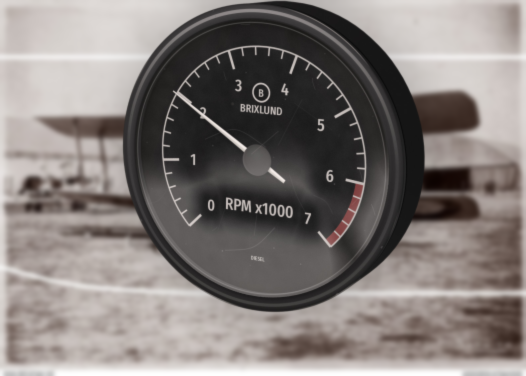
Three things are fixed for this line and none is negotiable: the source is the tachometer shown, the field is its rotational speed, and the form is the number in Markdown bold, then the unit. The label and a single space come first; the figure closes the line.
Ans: **2000** rpm
